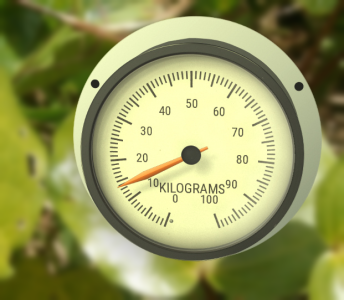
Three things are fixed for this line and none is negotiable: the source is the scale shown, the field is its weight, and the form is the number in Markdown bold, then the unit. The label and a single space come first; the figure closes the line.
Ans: **14** kg
